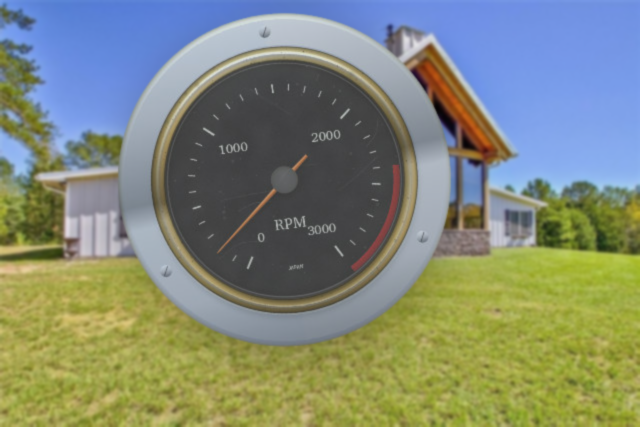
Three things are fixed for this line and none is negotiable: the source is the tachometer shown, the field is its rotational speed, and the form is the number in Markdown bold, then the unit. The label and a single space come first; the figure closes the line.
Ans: **200** rpm
